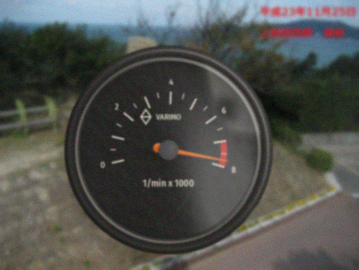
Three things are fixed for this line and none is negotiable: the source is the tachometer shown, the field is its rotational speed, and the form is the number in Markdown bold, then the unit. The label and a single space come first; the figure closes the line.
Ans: **7750** rpm
